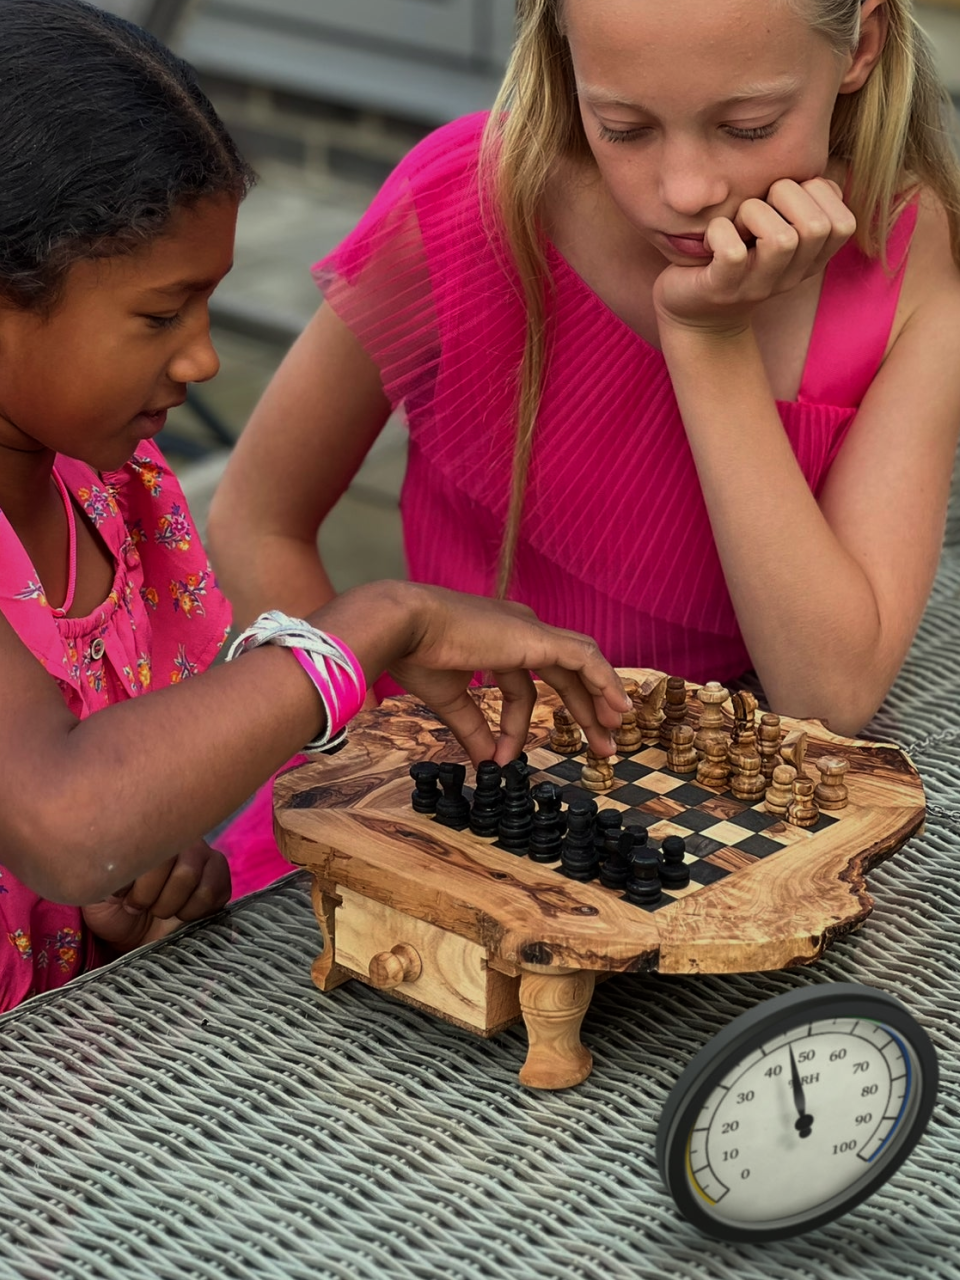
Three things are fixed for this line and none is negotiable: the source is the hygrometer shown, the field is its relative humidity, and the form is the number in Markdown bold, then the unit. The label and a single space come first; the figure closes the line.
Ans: **45** %
